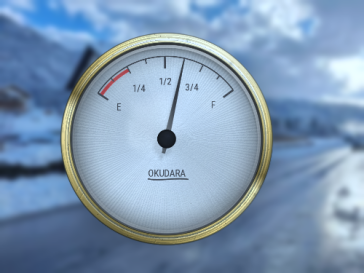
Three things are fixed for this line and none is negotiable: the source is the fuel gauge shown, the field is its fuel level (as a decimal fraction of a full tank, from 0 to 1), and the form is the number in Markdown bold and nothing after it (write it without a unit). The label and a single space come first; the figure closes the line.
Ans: **0.625**
